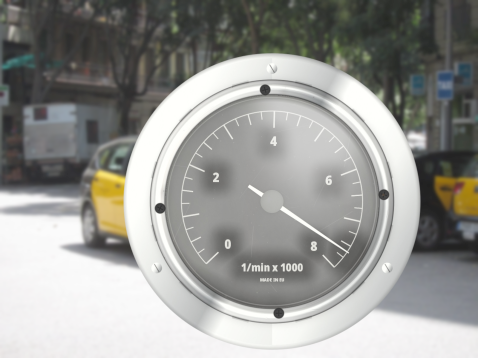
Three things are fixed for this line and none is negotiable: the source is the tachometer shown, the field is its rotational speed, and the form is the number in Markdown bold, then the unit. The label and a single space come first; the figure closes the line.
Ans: **7625** rpm
